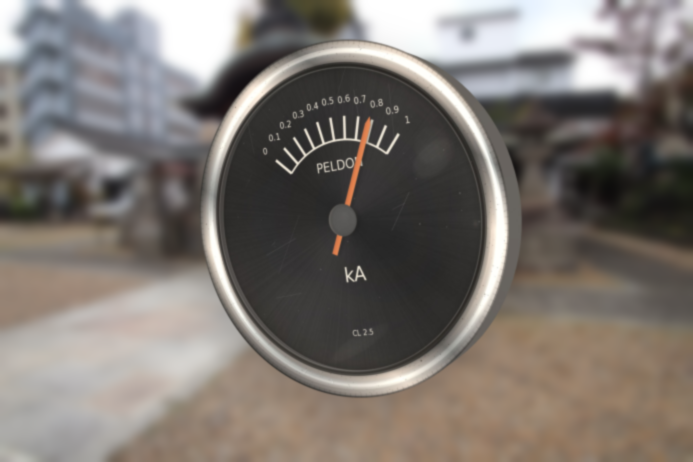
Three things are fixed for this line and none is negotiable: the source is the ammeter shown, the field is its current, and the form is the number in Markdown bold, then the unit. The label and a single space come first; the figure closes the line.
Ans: **0.8** kA
